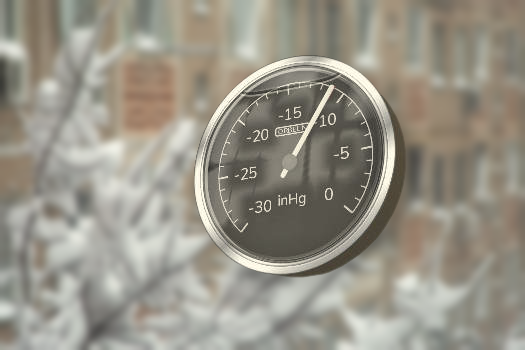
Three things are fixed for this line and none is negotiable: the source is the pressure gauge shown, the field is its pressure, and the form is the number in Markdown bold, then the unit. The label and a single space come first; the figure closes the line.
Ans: **-11** inHg
